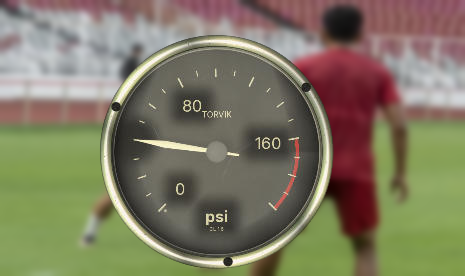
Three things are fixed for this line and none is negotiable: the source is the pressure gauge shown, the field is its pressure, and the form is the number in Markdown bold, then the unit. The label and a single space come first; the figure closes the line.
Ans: **40** psi
